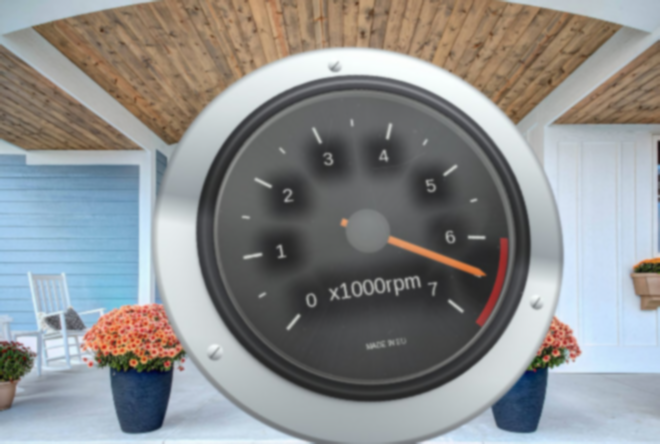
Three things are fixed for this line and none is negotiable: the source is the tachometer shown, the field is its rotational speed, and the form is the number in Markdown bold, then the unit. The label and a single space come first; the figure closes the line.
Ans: **6500** rpm
